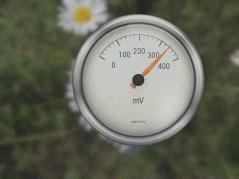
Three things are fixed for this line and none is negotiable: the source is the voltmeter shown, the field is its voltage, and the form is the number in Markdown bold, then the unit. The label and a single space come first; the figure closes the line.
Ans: **340** mV
